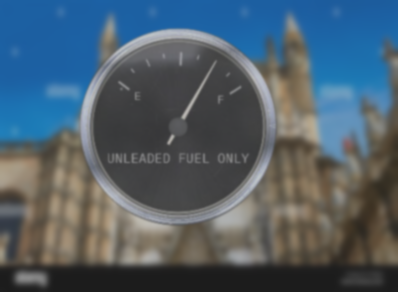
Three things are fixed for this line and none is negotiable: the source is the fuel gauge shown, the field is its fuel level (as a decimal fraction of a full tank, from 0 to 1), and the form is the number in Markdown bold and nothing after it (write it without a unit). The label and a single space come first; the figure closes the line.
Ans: **0.75**
